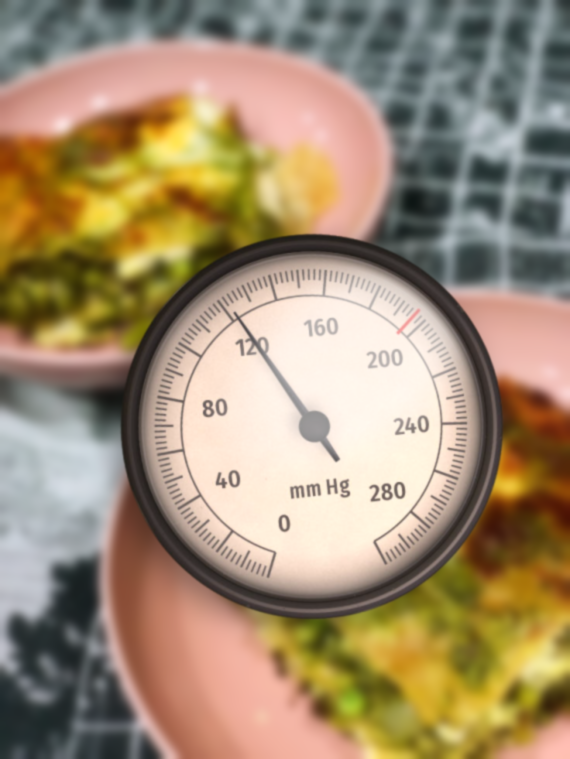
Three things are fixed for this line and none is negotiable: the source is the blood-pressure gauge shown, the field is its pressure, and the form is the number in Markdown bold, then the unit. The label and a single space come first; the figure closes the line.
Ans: **122** mmHg
